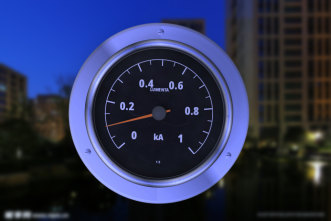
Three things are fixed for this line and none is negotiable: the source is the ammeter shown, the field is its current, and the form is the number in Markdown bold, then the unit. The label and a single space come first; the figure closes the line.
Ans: **0.1** kA
